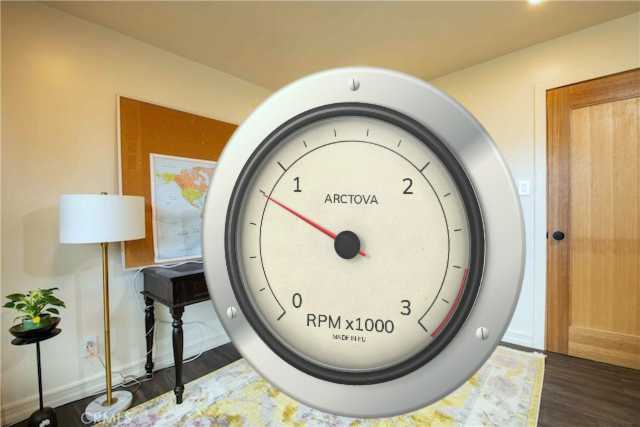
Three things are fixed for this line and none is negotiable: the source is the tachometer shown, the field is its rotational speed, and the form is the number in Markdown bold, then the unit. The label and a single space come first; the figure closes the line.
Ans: **800** rpm
